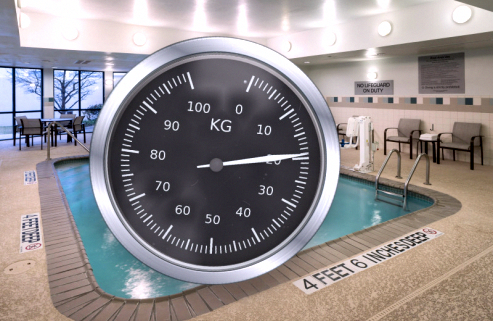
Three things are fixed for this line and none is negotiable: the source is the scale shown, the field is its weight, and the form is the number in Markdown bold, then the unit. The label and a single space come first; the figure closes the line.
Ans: **19** kg
